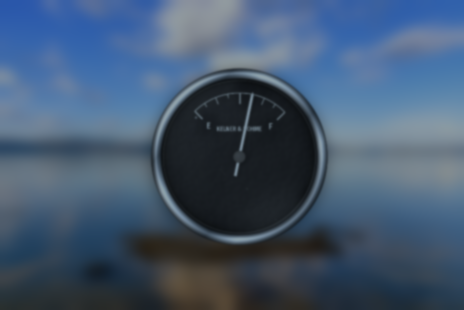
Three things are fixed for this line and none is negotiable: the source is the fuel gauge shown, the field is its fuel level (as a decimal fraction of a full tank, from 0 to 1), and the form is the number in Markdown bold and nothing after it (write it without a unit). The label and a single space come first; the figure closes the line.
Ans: **0.625**
